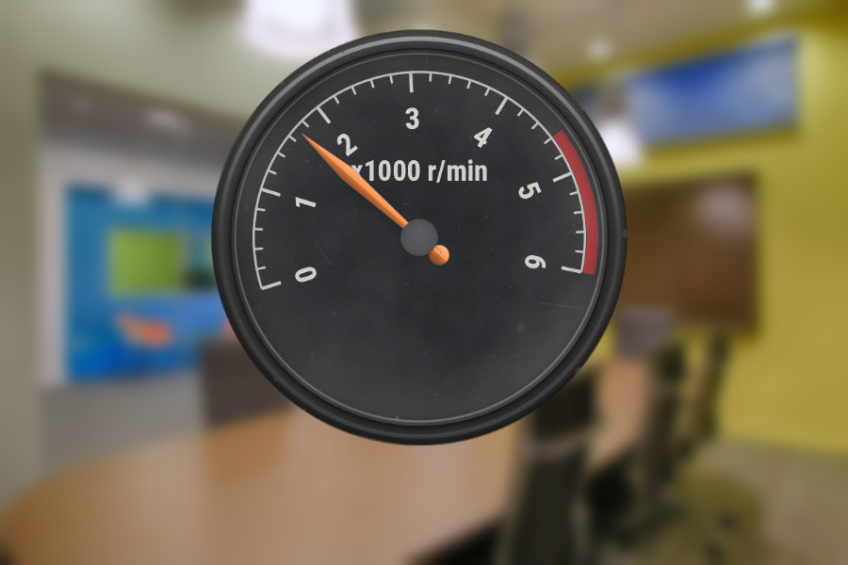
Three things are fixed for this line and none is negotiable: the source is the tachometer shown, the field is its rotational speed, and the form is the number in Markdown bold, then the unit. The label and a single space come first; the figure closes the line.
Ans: **1700** rpm
